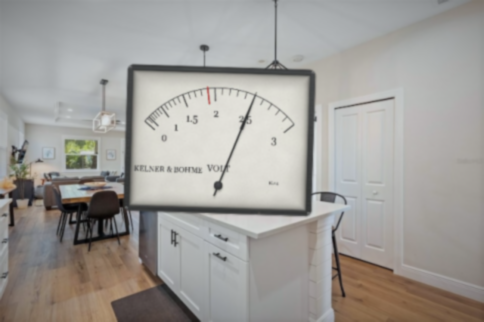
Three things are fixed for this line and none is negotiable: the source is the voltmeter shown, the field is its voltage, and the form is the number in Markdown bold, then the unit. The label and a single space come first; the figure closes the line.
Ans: **2.5** V
